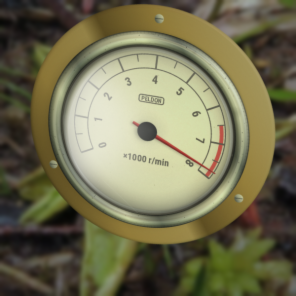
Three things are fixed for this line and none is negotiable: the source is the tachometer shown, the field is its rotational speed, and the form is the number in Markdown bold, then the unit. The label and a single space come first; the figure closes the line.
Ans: **7750** rpm
